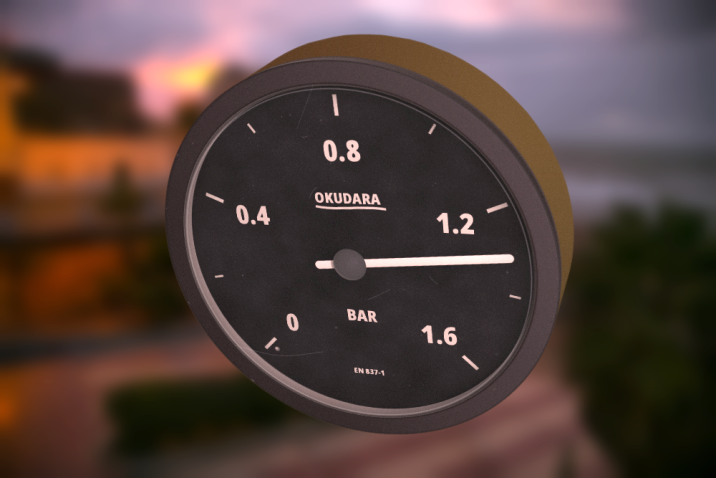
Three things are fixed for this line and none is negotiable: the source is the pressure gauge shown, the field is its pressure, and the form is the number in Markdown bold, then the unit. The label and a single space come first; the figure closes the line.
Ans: **1.3** bar
